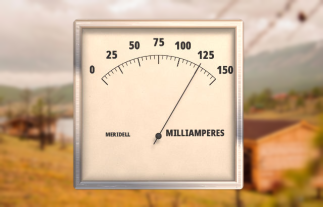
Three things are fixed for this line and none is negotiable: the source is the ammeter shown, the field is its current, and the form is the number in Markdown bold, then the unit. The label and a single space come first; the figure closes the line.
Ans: **125** mA
